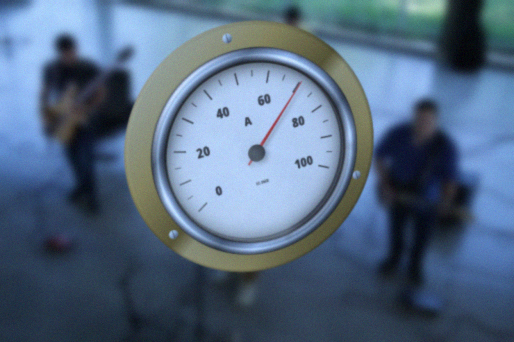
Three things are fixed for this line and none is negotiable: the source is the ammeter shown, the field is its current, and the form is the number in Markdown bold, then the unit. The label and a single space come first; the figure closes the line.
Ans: **70** A
